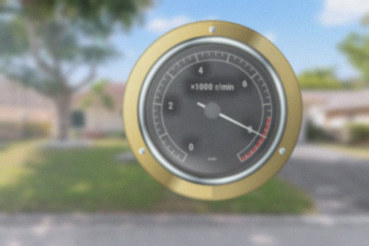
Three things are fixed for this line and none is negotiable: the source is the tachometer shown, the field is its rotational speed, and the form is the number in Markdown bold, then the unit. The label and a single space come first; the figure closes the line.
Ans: **8000** rpm
